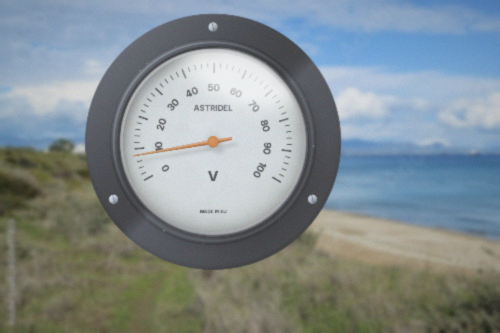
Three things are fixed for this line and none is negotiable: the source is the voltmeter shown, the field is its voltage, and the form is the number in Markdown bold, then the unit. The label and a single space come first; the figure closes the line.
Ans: **8** V
